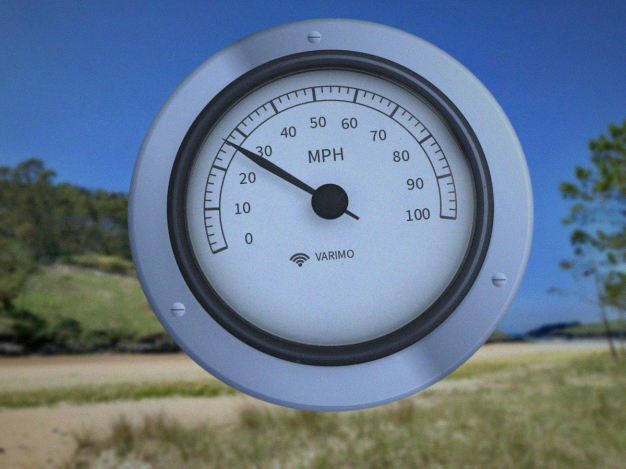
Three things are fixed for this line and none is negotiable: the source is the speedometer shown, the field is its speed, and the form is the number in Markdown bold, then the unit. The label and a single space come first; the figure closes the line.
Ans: **26** mph
